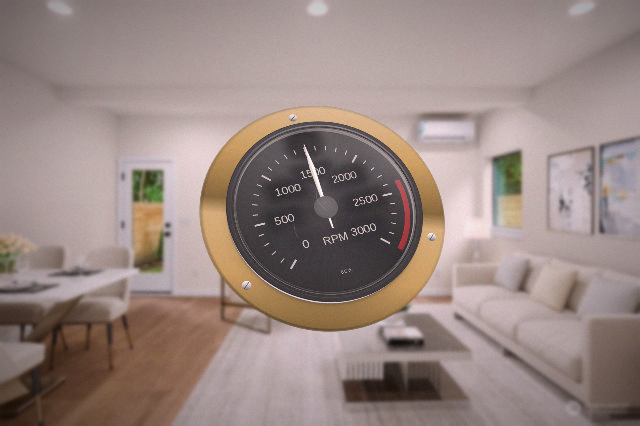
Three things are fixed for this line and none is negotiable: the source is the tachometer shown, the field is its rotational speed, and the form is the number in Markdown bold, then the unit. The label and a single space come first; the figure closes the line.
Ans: **1500** rpm
